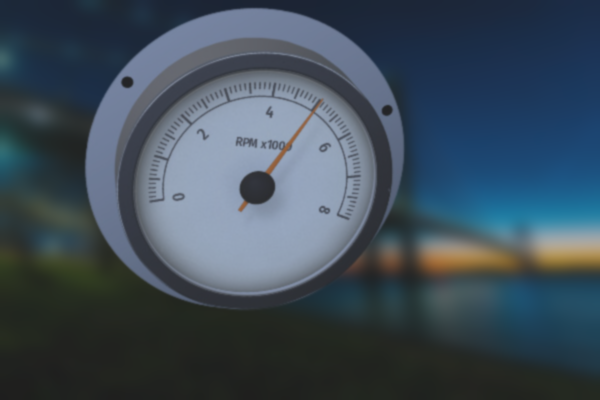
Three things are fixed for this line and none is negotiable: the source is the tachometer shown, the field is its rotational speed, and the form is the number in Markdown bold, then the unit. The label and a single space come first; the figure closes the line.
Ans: **5000** rpm
